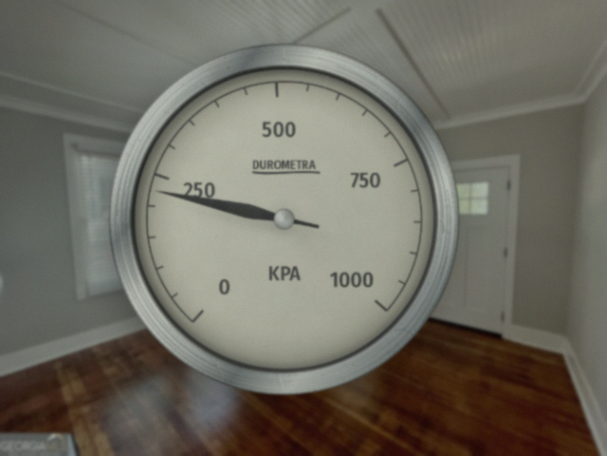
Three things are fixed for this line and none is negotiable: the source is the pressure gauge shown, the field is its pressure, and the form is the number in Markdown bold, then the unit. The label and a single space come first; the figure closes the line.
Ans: **225** kPa
